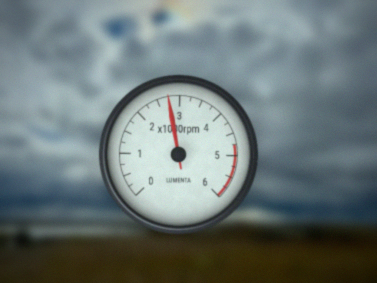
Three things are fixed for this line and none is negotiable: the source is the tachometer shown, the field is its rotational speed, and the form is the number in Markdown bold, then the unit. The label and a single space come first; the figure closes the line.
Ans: **2750** rpm
